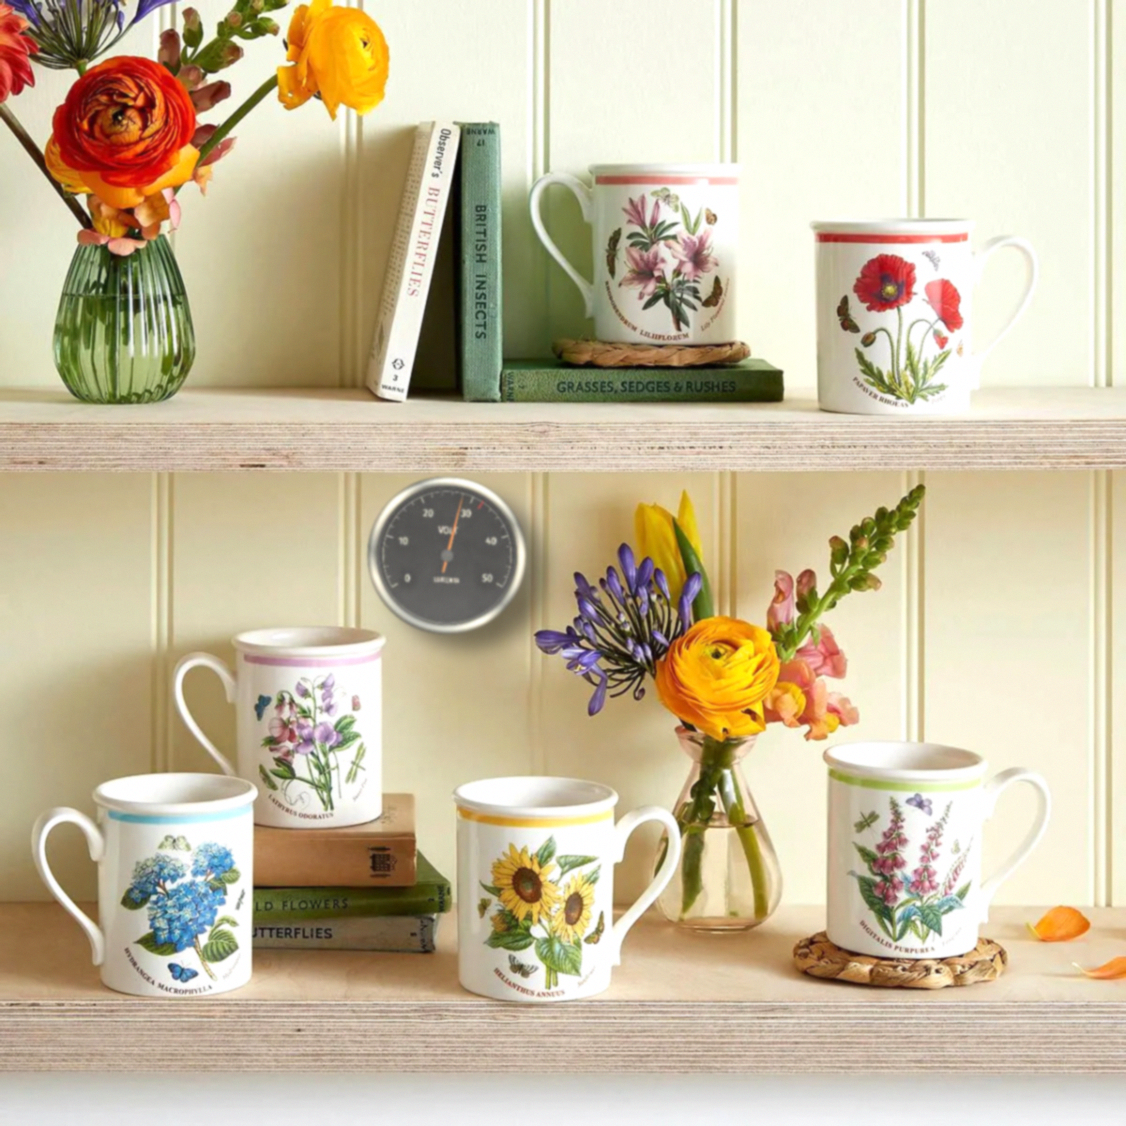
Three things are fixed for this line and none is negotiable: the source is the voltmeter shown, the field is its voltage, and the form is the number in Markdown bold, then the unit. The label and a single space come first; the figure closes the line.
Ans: **28** V
